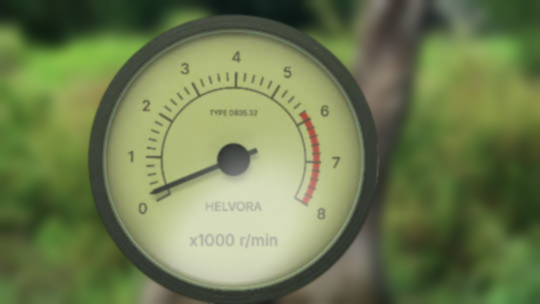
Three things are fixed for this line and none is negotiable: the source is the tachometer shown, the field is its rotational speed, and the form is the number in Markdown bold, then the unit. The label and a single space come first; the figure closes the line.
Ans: **200** rpm
